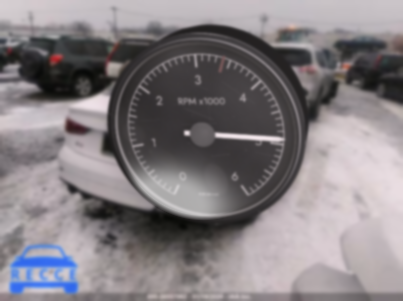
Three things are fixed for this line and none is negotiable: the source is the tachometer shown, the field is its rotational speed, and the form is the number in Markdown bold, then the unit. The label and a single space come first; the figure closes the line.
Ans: **4900** rpm
